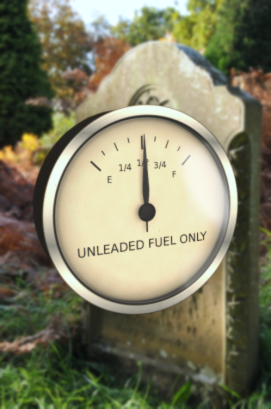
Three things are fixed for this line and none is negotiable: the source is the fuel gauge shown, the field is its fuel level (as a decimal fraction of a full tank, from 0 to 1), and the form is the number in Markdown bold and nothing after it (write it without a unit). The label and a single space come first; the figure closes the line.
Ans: **0.5**
